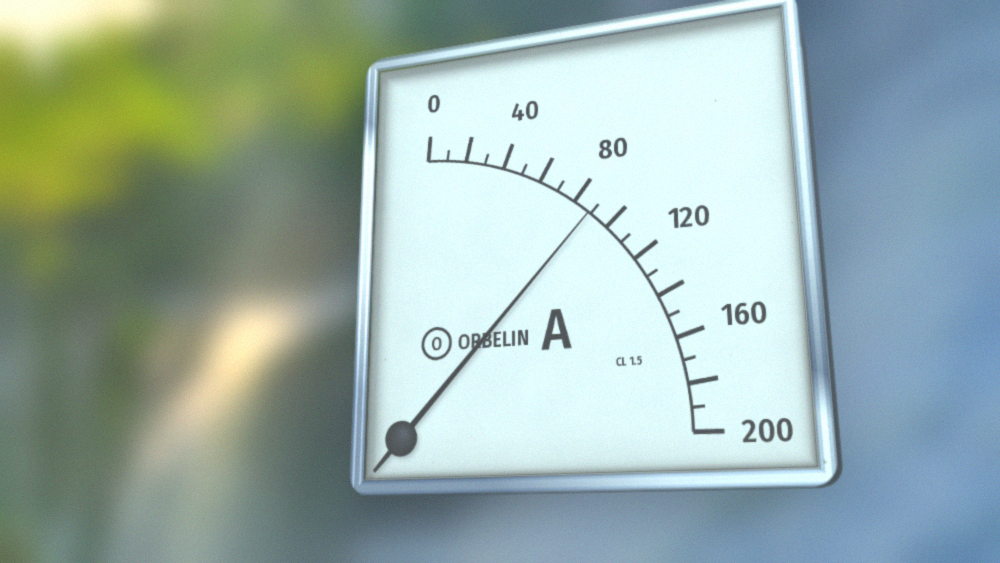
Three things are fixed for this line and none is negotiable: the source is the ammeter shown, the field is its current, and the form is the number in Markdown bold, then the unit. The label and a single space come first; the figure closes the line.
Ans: **90** A
